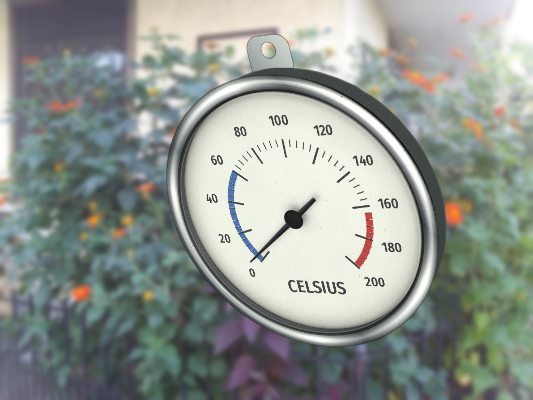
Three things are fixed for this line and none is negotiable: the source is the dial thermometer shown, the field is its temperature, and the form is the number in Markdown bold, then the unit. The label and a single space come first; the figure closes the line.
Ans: **4** °C
